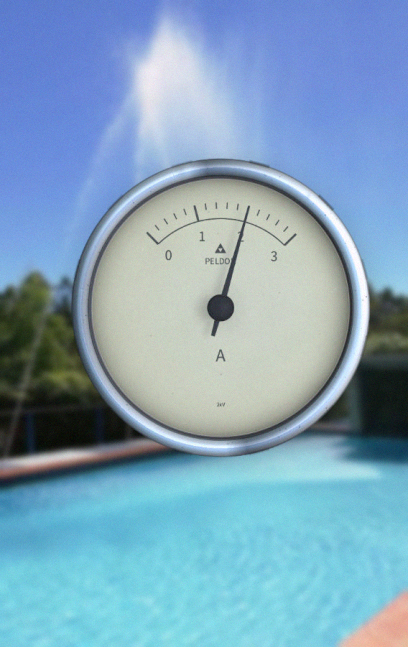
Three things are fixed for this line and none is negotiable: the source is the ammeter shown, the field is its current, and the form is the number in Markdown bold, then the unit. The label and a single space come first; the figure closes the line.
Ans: **2** A
